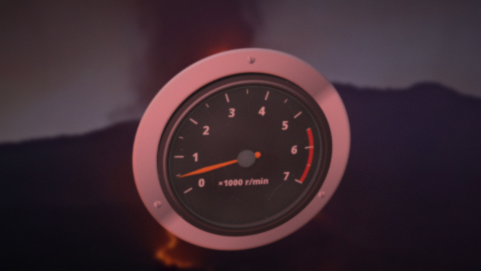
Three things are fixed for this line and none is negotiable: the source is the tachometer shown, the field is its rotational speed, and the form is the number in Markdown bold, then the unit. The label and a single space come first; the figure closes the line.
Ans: **500** rpm
